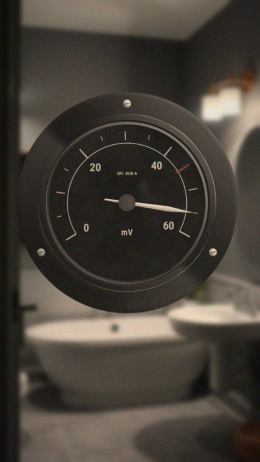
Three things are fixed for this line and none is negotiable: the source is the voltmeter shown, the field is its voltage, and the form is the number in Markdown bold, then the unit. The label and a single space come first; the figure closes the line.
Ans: **55** mV
